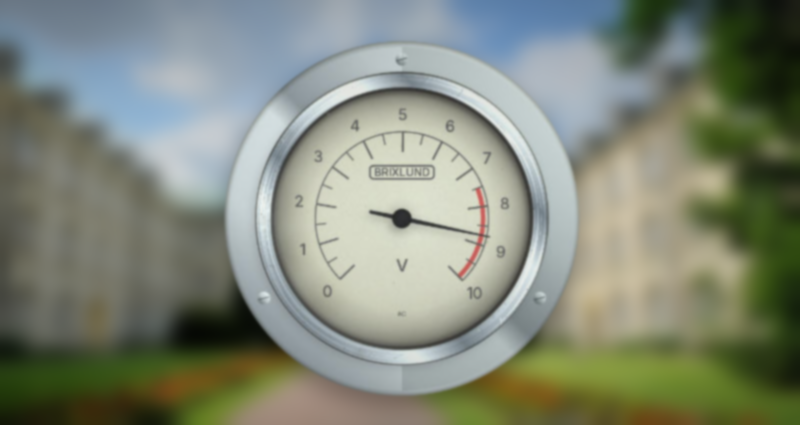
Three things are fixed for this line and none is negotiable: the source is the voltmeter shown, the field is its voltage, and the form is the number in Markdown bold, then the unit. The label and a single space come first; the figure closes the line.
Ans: **8.75** V
